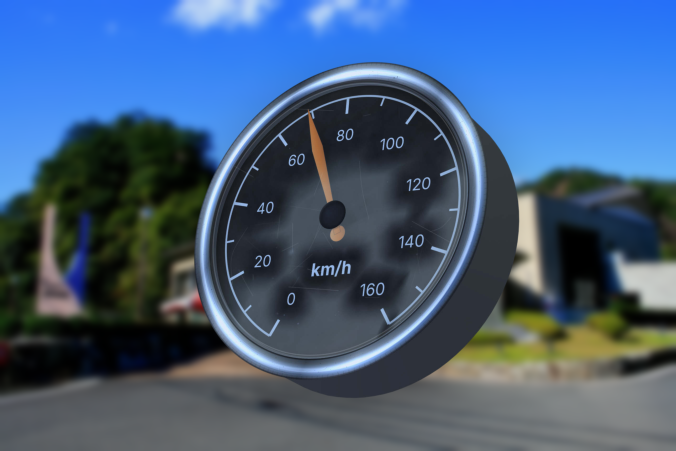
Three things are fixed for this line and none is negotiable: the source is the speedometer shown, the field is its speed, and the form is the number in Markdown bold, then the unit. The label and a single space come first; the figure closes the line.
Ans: **70** km/h
